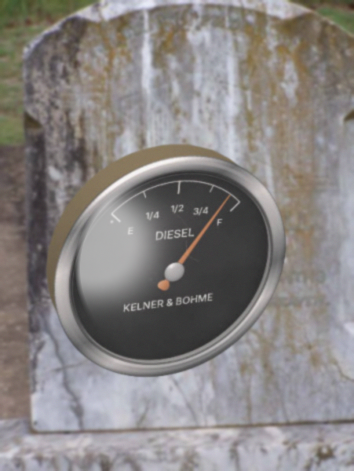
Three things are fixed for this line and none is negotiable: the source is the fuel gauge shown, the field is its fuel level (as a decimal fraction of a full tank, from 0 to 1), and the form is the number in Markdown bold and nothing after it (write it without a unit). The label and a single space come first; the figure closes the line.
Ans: **0.875**
